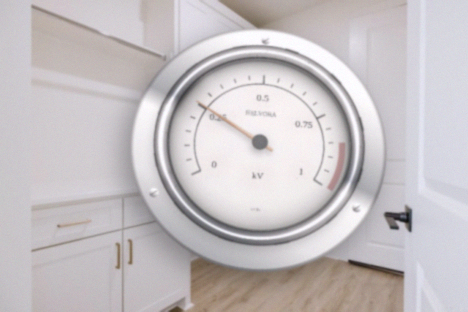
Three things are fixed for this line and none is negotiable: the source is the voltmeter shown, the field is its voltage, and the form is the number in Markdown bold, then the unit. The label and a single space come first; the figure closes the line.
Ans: **0.25** kV
